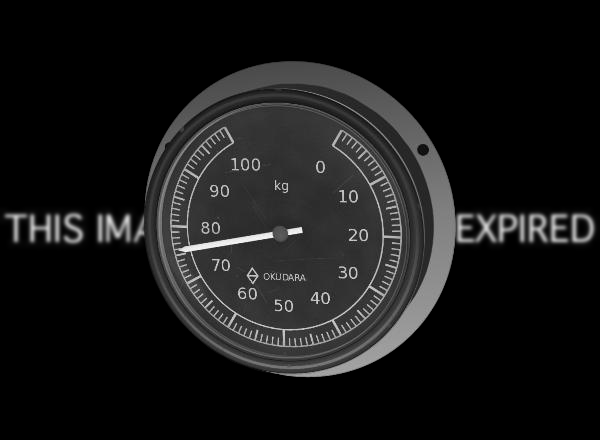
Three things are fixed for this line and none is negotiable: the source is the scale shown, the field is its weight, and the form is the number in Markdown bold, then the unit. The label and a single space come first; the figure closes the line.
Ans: **76** kg
